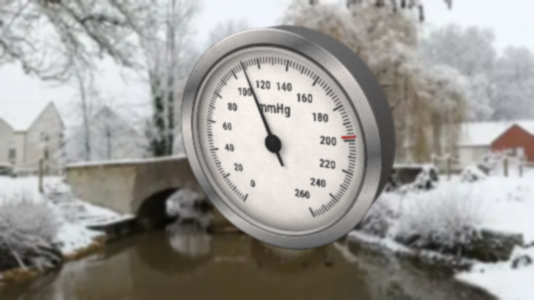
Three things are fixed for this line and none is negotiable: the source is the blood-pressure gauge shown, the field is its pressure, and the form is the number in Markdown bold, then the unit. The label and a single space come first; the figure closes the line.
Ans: **110** mmHg
